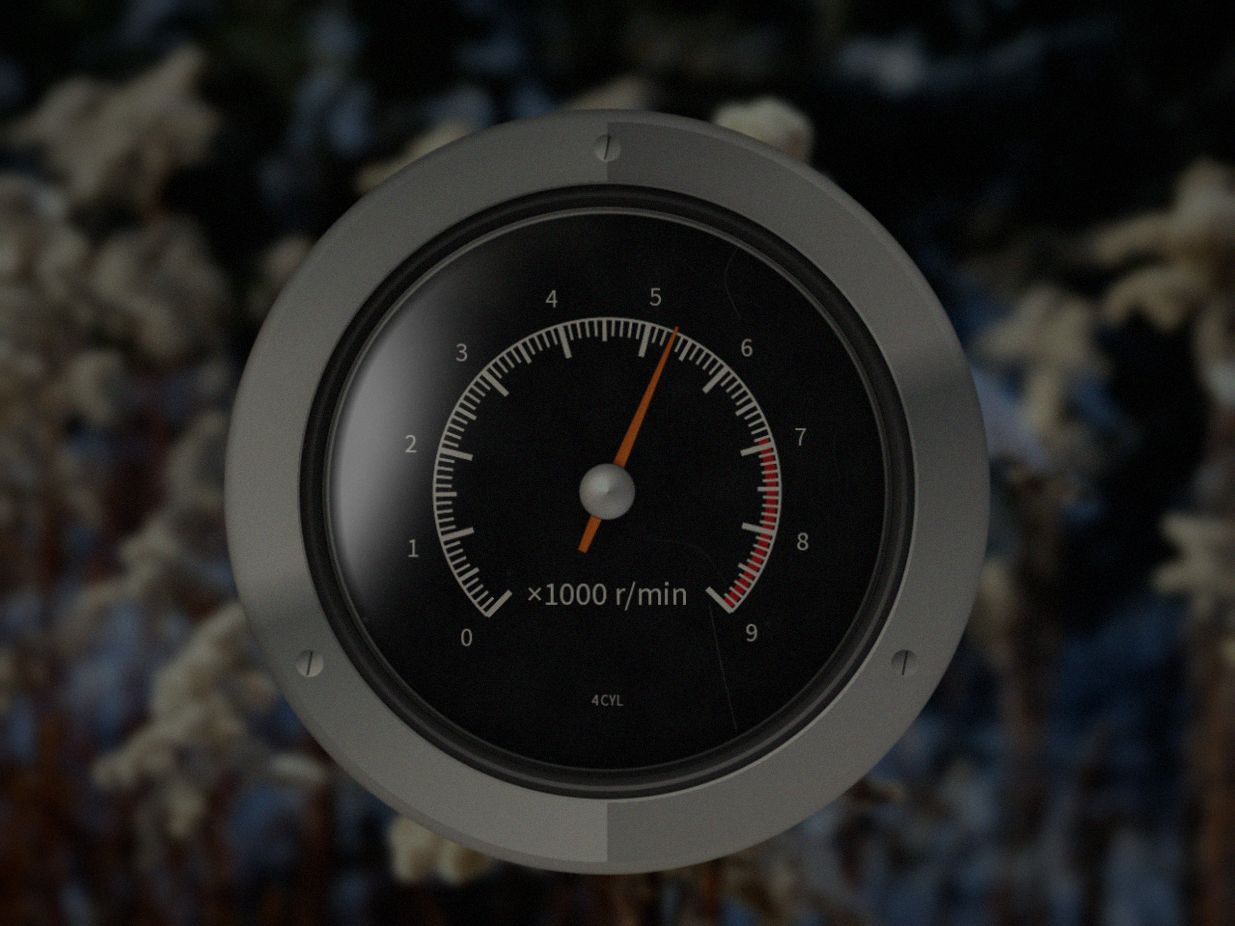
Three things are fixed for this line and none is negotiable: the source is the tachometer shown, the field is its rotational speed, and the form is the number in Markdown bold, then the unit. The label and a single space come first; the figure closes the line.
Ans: **5300** rpm
